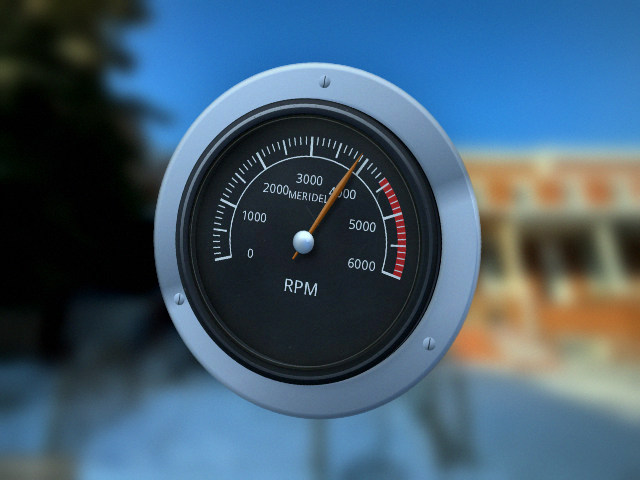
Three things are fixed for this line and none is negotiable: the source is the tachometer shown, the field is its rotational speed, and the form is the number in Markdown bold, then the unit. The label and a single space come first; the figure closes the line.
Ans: **3900** rpm
